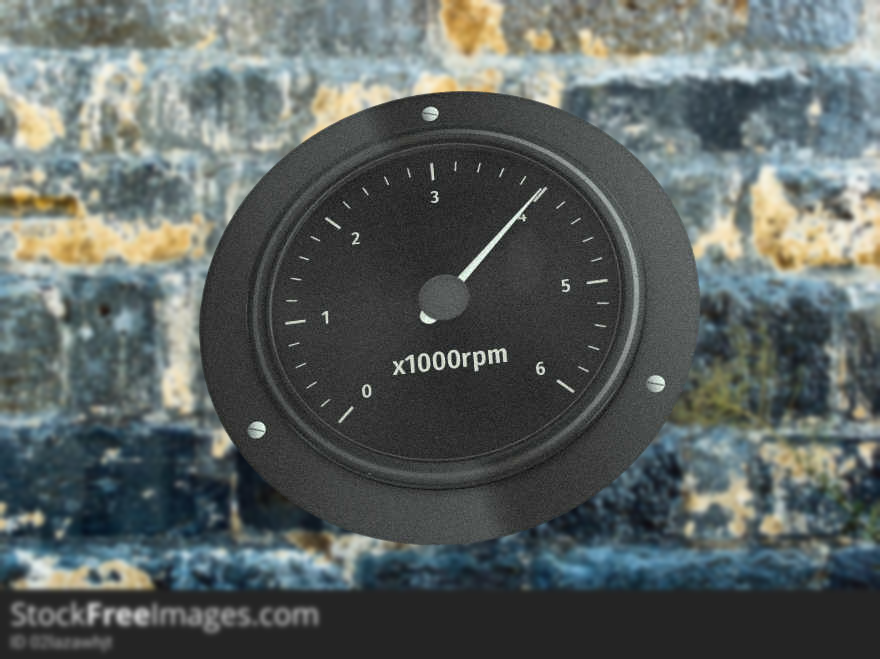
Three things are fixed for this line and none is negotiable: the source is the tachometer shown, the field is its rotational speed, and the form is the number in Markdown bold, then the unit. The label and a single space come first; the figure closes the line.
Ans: **4000** rpm
